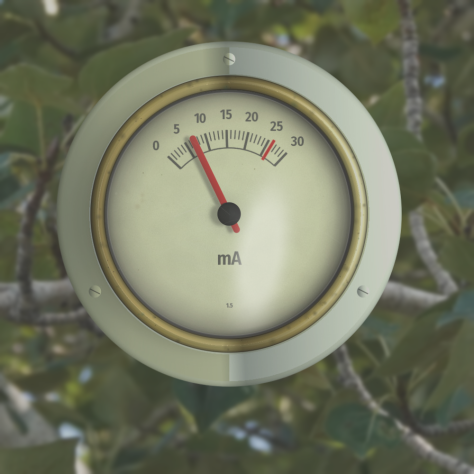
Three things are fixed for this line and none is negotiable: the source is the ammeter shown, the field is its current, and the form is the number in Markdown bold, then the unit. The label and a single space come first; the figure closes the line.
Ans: **7** mA
